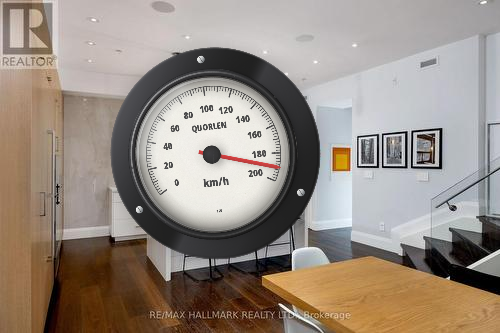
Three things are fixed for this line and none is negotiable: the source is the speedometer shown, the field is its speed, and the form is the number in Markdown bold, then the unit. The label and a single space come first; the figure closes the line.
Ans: **190** km/h
